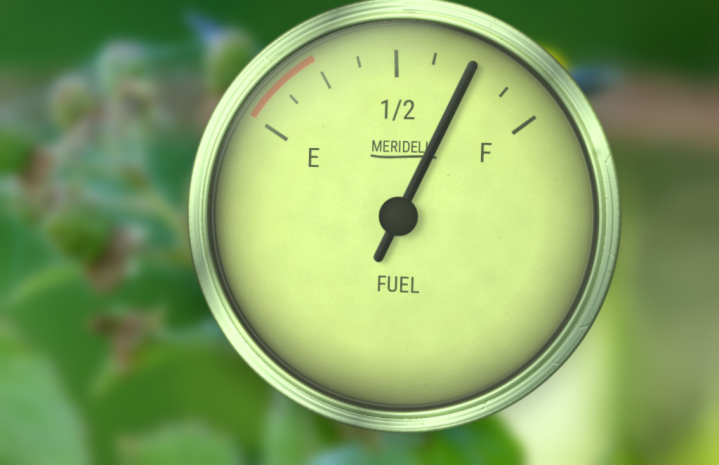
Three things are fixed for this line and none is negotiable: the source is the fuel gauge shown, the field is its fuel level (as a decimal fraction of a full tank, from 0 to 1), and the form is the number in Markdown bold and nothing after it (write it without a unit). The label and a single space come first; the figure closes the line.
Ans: **0.75**
